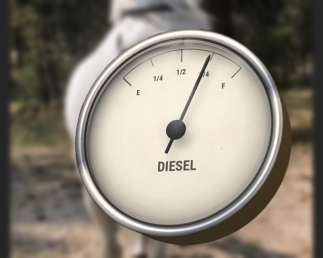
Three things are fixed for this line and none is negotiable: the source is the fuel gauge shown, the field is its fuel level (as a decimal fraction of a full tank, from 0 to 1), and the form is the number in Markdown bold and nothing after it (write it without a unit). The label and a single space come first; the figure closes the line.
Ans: **0.75**
